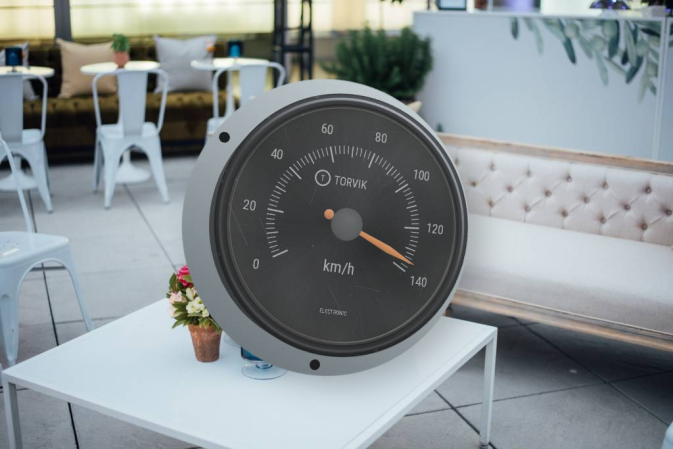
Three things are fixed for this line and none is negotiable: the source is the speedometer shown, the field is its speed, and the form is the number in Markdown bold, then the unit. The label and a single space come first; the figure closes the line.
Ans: **136** km/h
